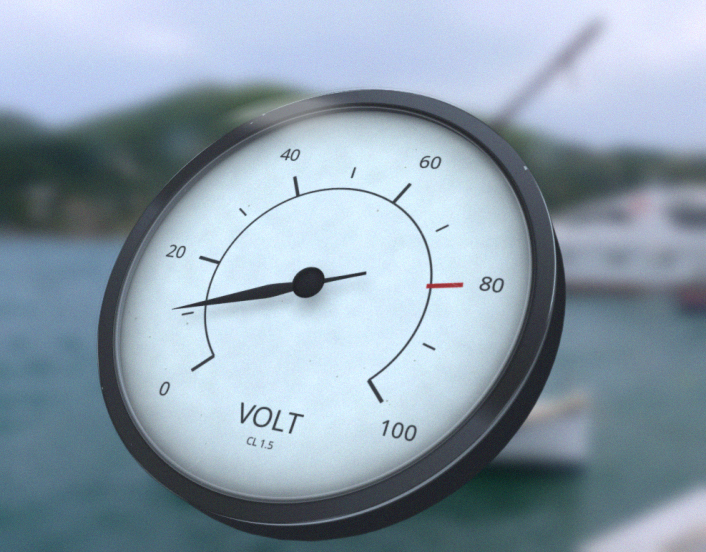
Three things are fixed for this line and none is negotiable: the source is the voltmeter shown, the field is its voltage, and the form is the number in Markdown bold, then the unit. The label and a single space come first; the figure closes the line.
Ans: **10** V
